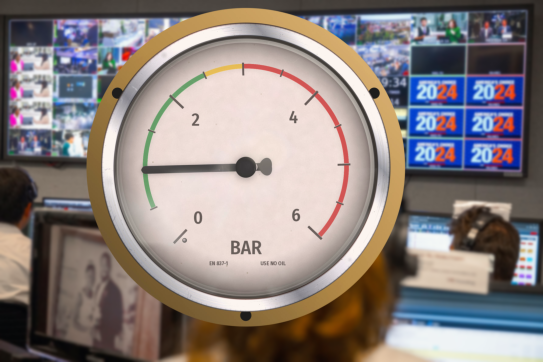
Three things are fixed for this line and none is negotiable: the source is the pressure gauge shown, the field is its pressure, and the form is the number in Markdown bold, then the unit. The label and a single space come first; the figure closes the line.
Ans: **1** bar
